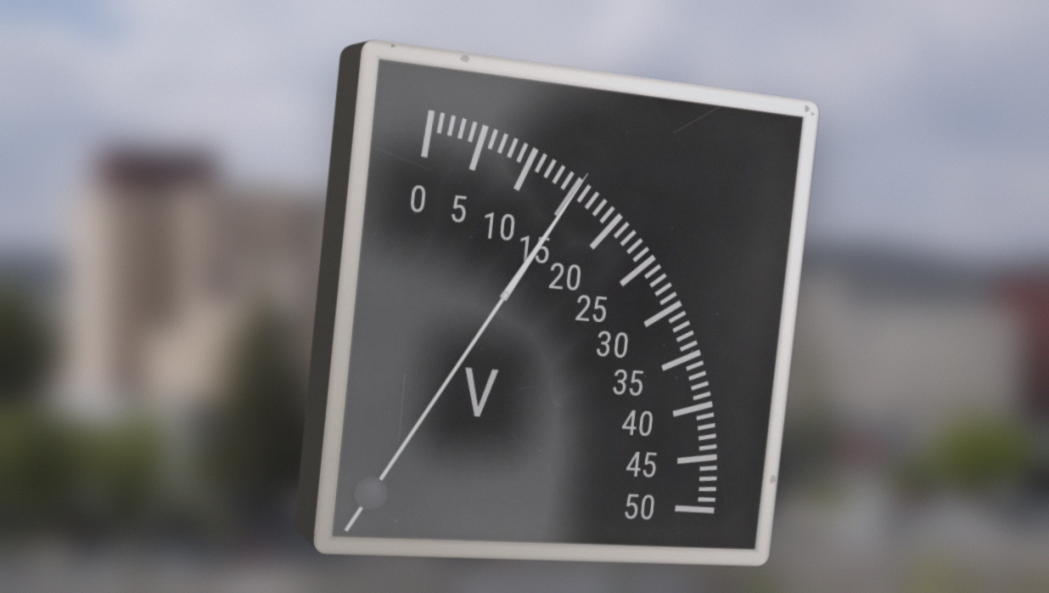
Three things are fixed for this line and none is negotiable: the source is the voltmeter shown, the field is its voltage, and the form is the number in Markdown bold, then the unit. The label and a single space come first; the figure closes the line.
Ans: **15** V
